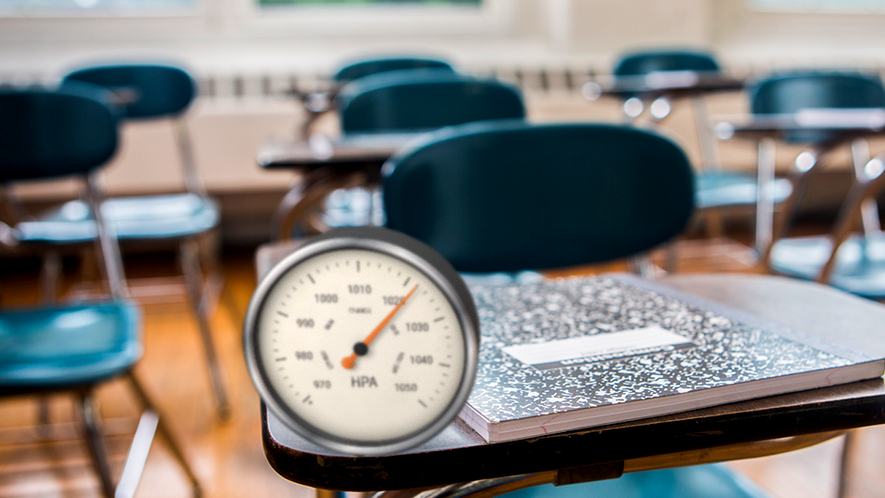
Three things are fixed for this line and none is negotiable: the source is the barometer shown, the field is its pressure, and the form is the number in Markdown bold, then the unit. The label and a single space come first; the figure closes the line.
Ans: **1022** hPa
